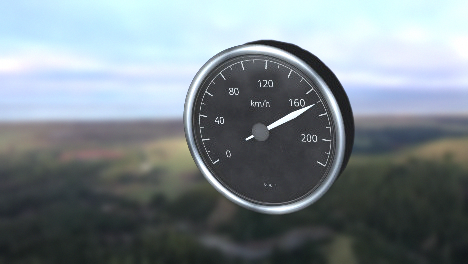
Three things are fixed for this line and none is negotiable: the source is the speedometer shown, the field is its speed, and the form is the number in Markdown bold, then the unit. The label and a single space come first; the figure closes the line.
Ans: **170** km/h
